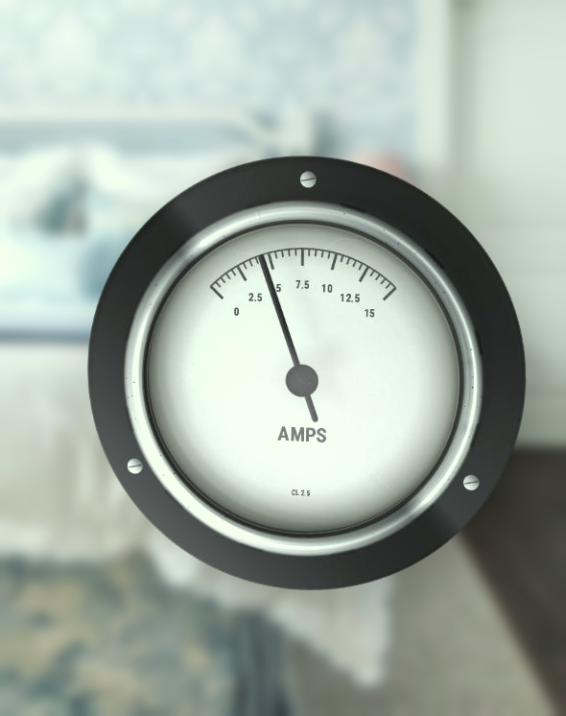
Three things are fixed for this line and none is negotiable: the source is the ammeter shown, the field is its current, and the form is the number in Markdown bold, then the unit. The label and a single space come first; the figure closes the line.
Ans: **4.5** A
